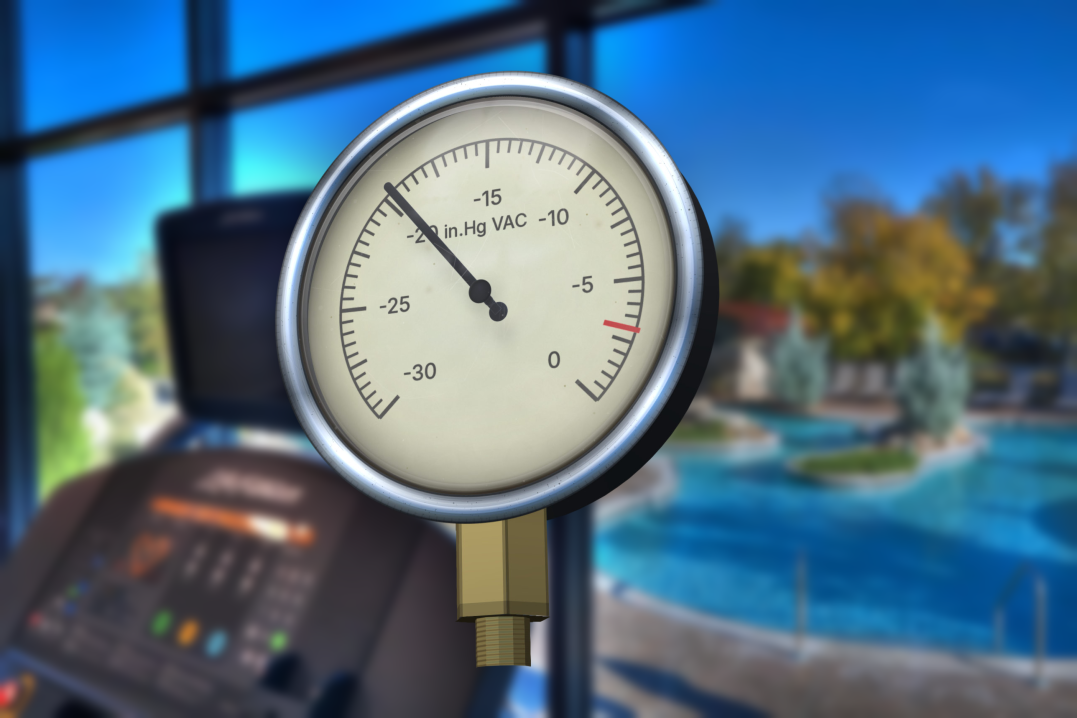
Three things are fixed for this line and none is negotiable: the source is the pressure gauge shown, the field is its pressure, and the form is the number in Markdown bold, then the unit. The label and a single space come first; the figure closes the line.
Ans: **-19.5** inHg
